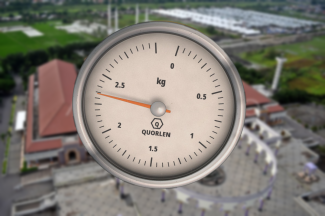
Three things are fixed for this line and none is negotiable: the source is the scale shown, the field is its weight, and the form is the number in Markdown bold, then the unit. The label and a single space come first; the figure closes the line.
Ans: **2.35** kg
